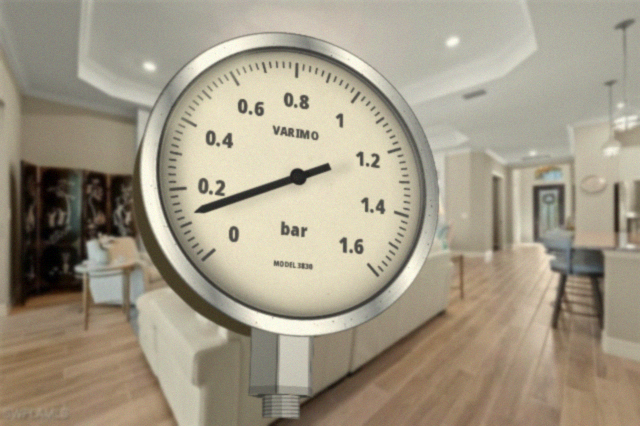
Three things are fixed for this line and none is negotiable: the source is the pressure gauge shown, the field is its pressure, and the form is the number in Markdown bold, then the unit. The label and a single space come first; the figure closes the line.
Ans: **0.12** bar
